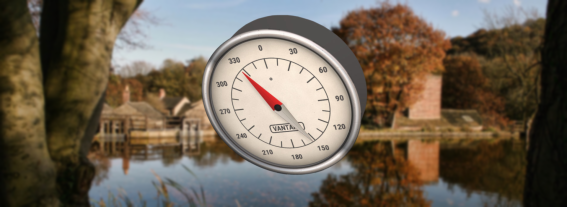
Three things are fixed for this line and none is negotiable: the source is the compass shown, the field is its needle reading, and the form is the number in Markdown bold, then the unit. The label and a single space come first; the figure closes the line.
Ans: **330** °
